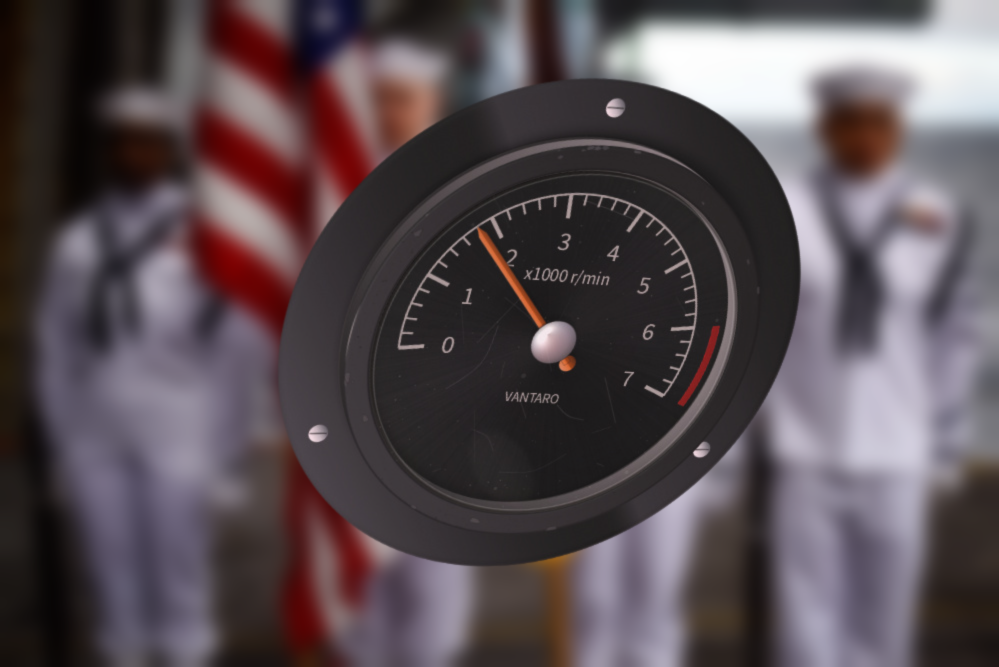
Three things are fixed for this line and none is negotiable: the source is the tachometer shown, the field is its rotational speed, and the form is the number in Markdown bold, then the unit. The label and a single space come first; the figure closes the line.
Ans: **1800** rpm
